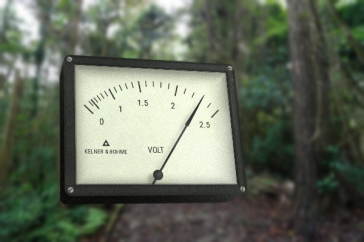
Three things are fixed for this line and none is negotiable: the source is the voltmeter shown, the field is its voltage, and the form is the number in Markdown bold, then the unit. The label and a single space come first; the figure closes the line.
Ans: **2.3** V
